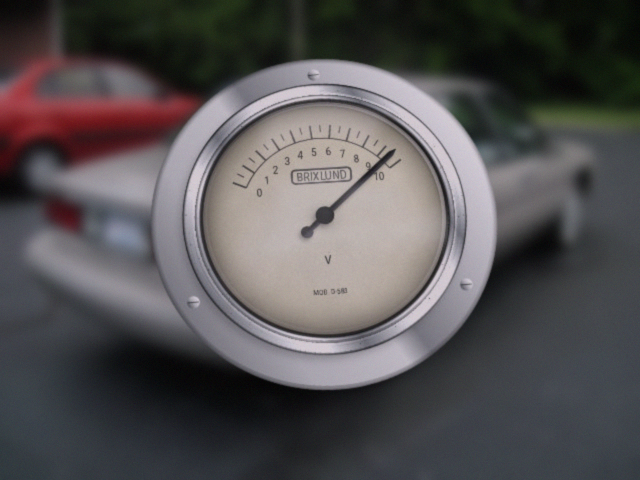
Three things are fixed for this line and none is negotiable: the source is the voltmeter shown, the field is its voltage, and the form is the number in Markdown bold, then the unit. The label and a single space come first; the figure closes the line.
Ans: **9.5** V
